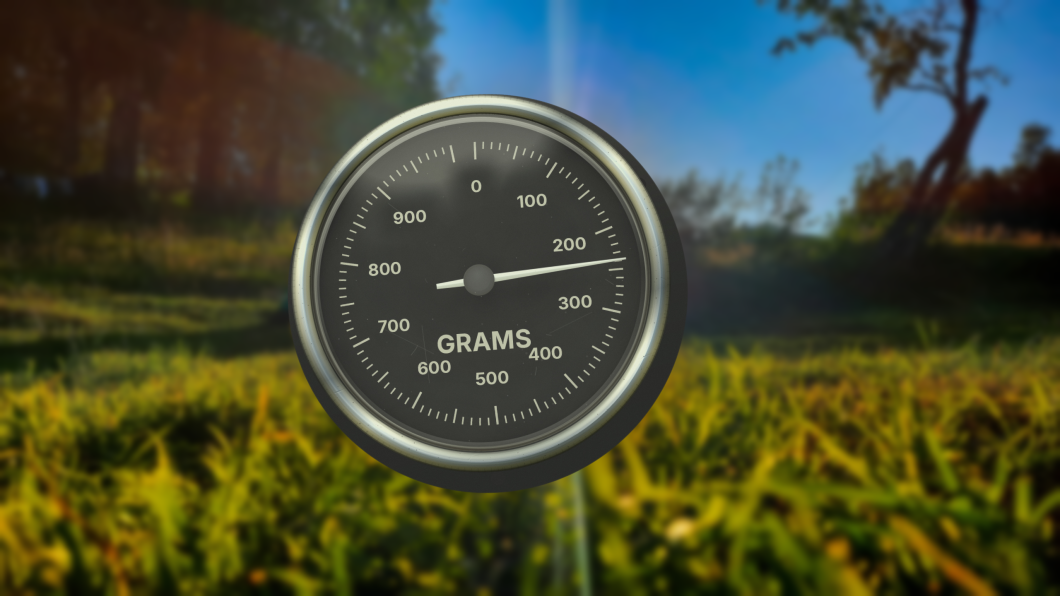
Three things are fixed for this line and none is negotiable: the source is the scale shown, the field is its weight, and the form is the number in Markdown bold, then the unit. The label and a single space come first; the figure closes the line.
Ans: **240** g
